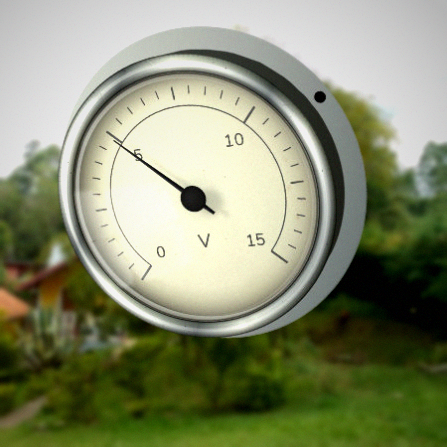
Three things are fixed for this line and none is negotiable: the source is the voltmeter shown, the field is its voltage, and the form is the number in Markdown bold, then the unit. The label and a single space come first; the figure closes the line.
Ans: **5** V
